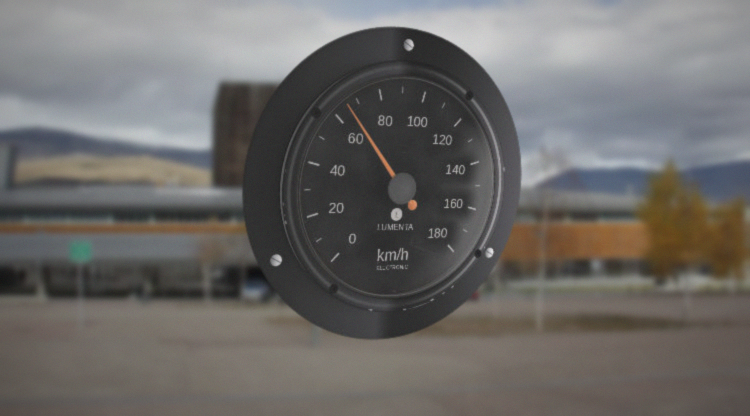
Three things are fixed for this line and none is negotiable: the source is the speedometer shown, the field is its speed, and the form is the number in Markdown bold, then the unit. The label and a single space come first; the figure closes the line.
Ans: **65** km/h
